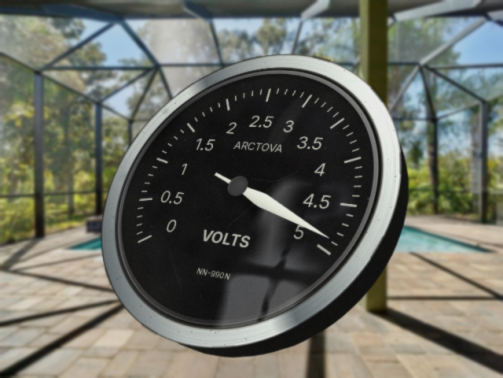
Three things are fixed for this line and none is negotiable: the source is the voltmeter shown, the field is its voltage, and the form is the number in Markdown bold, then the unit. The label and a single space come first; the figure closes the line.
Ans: **4.9** V
